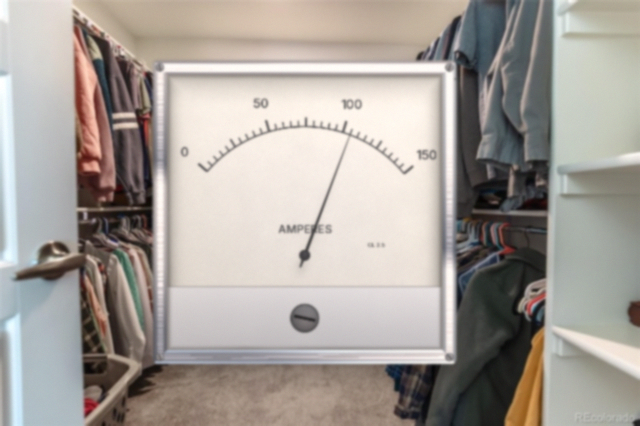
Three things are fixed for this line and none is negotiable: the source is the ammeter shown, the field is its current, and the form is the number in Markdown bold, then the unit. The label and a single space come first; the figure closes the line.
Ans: **105** A
